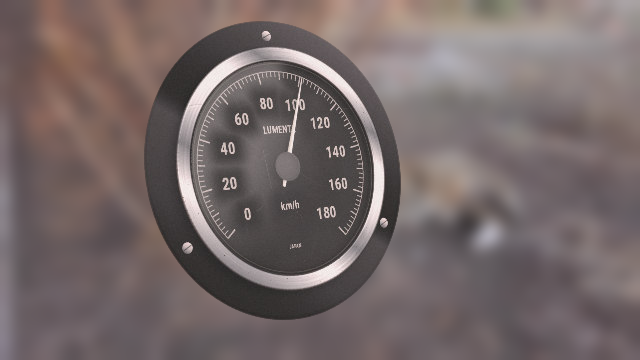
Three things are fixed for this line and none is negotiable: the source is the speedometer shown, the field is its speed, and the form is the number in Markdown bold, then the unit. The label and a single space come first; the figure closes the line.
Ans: **100** km/h
